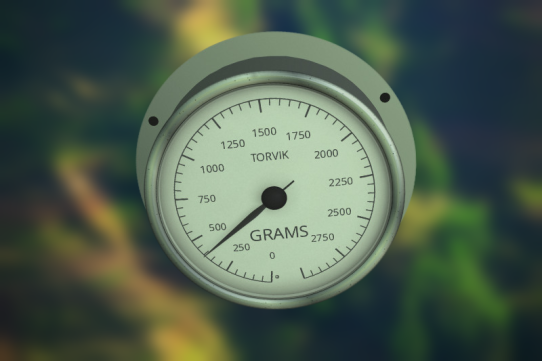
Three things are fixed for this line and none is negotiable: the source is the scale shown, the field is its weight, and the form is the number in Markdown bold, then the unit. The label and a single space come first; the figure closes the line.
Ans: **400** g
